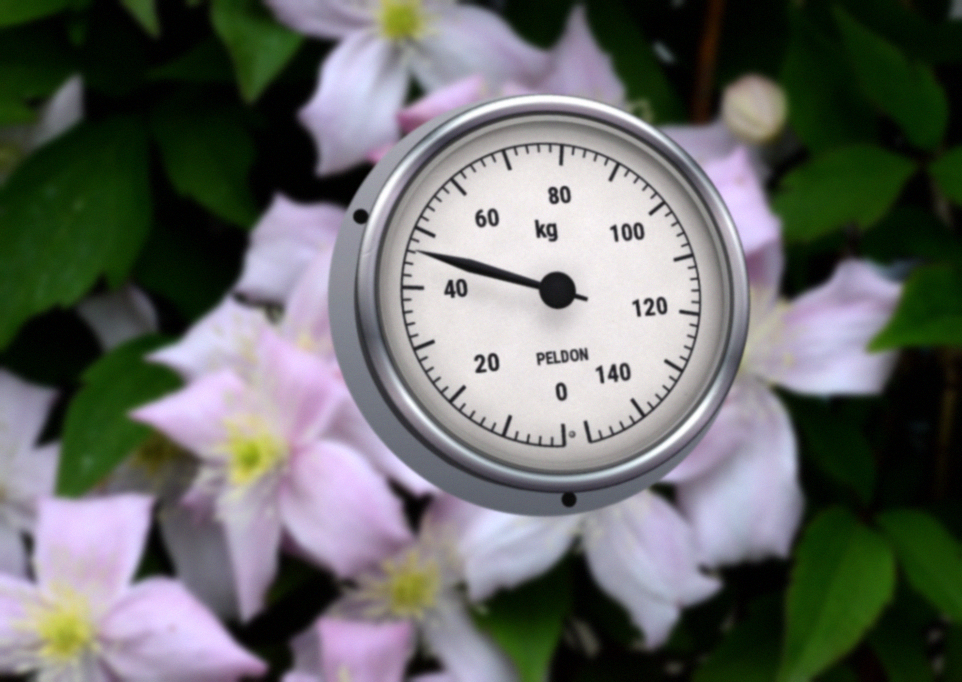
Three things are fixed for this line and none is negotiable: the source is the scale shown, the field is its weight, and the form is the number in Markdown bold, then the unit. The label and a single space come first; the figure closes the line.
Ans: **46** kg
